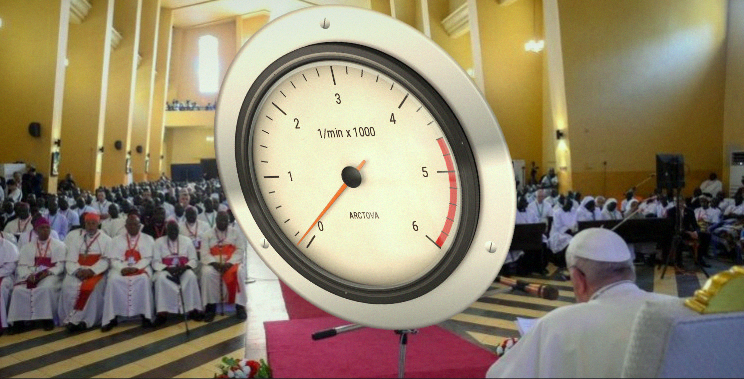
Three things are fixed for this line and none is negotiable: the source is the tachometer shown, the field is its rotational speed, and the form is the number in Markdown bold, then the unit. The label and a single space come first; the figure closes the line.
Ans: **100** rpm
